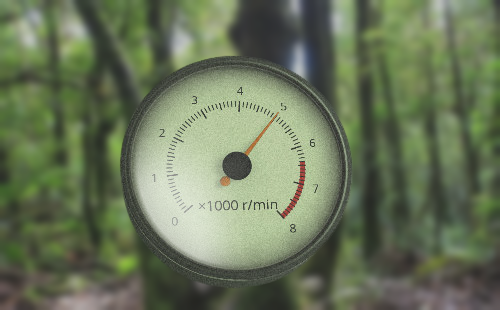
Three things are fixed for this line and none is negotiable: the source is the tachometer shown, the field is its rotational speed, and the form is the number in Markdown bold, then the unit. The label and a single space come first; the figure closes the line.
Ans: **5000** rpm
